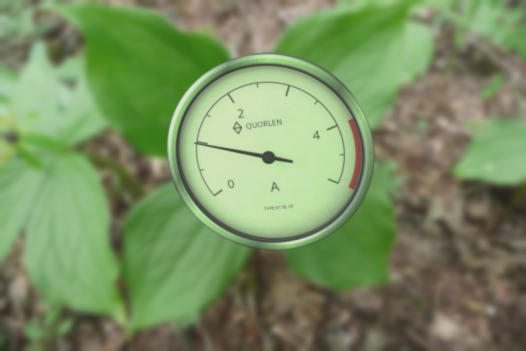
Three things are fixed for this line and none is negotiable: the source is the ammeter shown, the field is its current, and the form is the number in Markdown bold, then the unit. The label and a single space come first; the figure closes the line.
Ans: **1** A
